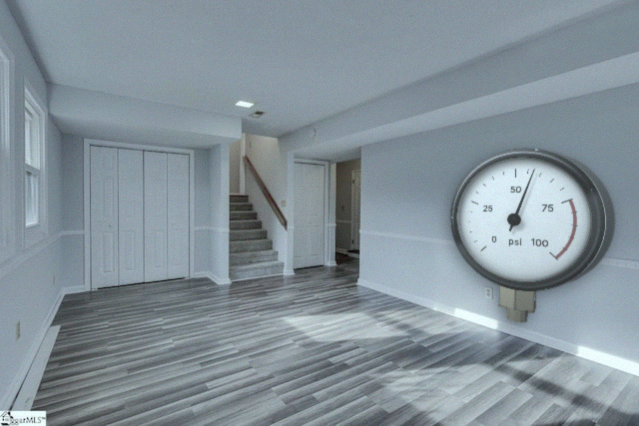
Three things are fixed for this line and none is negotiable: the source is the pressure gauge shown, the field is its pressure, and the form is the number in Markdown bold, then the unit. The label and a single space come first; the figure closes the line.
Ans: **57.5** psi
